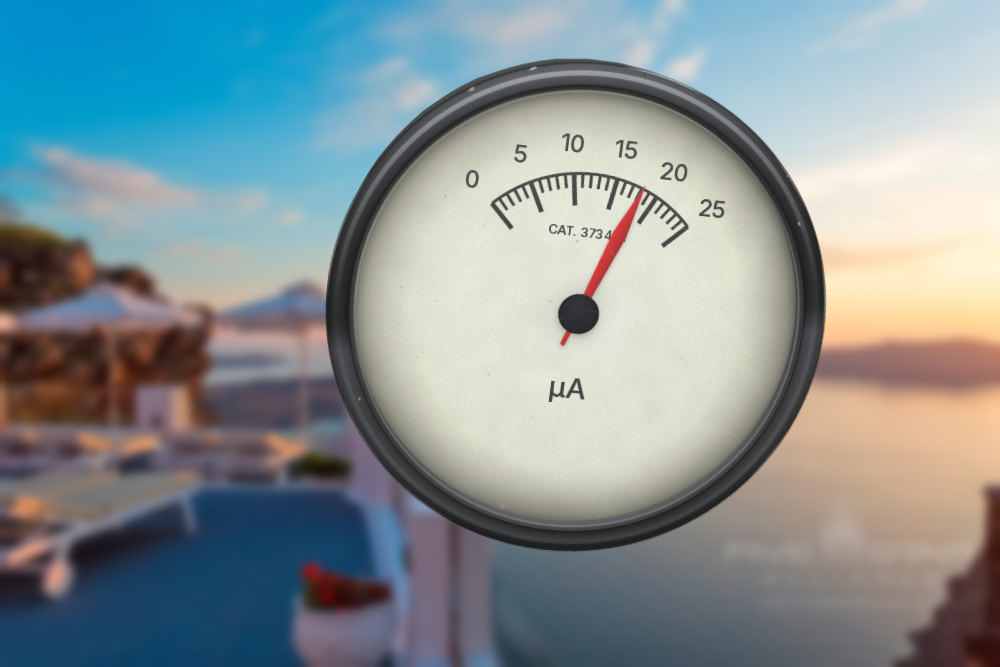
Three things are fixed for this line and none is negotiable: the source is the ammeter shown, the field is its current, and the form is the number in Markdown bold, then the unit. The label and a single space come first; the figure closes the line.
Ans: **18** µA
